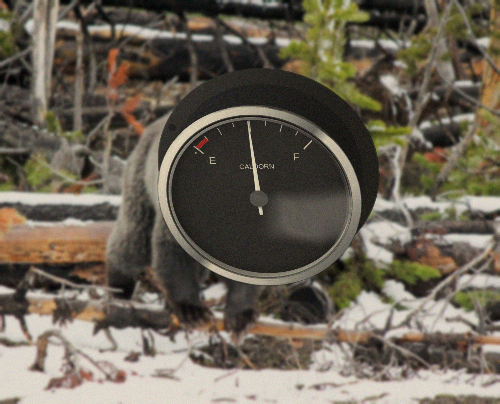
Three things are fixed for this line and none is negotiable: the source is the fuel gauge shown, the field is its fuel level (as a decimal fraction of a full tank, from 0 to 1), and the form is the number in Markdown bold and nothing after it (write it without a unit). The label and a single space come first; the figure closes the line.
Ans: **0.5**
